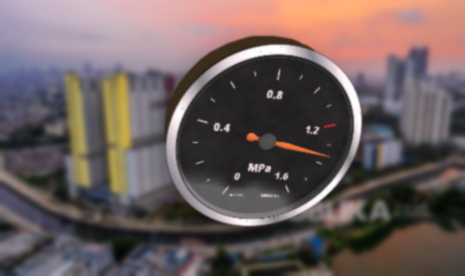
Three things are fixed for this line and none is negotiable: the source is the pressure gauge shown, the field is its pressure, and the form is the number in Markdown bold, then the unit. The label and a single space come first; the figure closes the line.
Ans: **1.35** MPa
